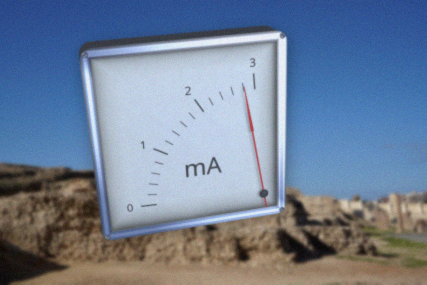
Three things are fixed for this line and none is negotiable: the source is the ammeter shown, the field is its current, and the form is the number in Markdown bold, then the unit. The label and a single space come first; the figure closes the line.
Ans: **2.8** mA
